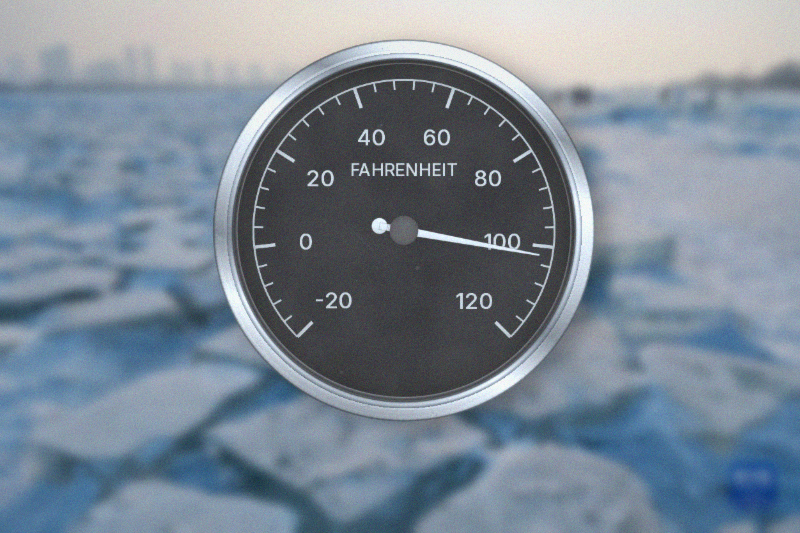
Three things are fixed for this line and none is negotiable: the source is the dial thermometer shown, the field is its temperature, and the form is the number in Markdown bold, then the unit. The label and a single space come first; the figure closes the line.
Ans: **102** °F
